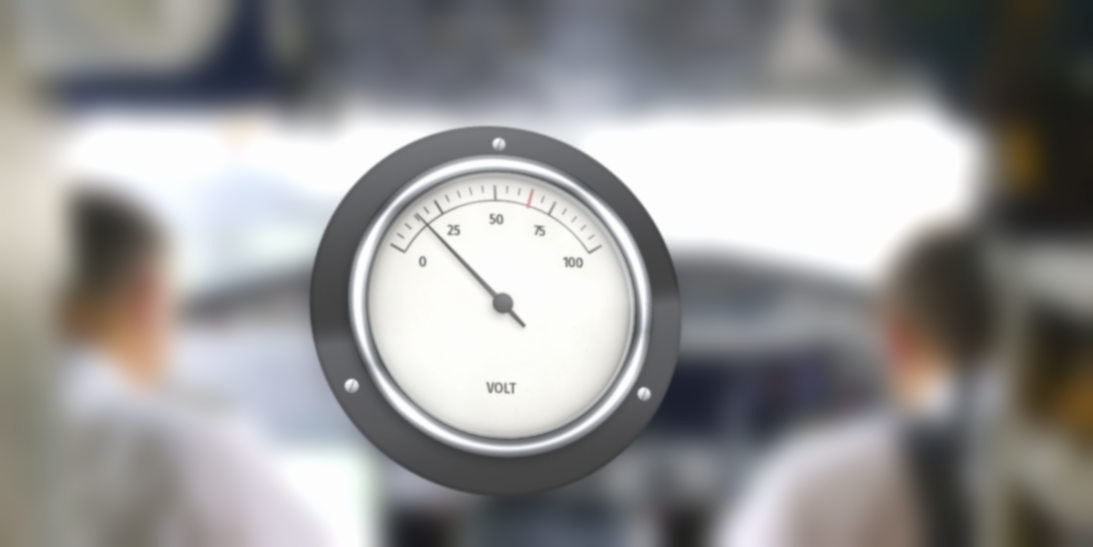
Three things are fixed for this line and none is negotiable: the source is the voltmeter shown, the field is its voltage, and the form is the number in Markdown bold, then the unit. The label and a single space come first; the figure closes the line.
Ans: **15** V
